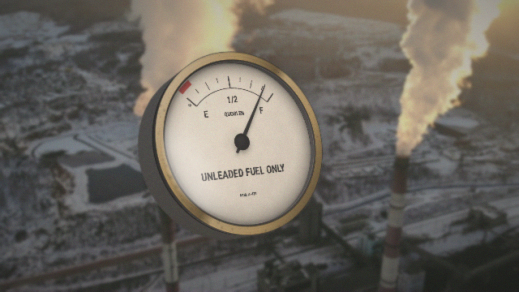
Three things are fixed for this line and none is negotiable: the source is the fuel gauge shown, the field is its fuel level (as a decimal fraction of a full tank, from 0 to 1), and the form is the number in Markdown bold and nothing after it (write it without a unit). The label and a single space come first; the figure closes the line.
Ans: **0.875**
